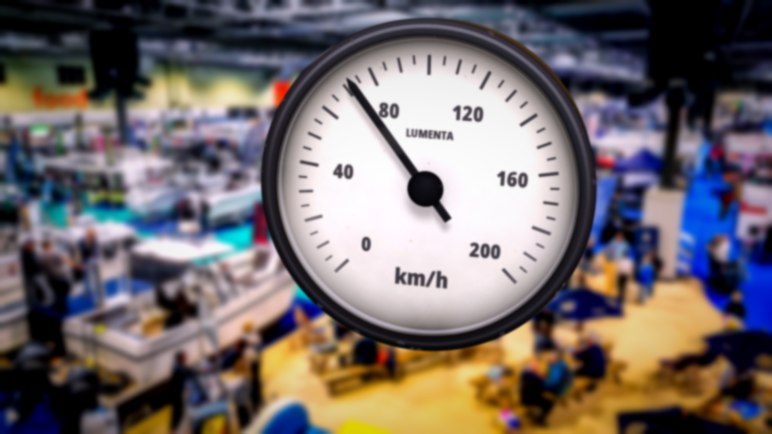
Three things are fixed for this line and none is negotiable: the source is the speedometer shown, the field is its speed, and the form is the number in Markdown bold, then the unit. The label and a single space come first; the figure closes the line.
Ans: **72.5** km/h
